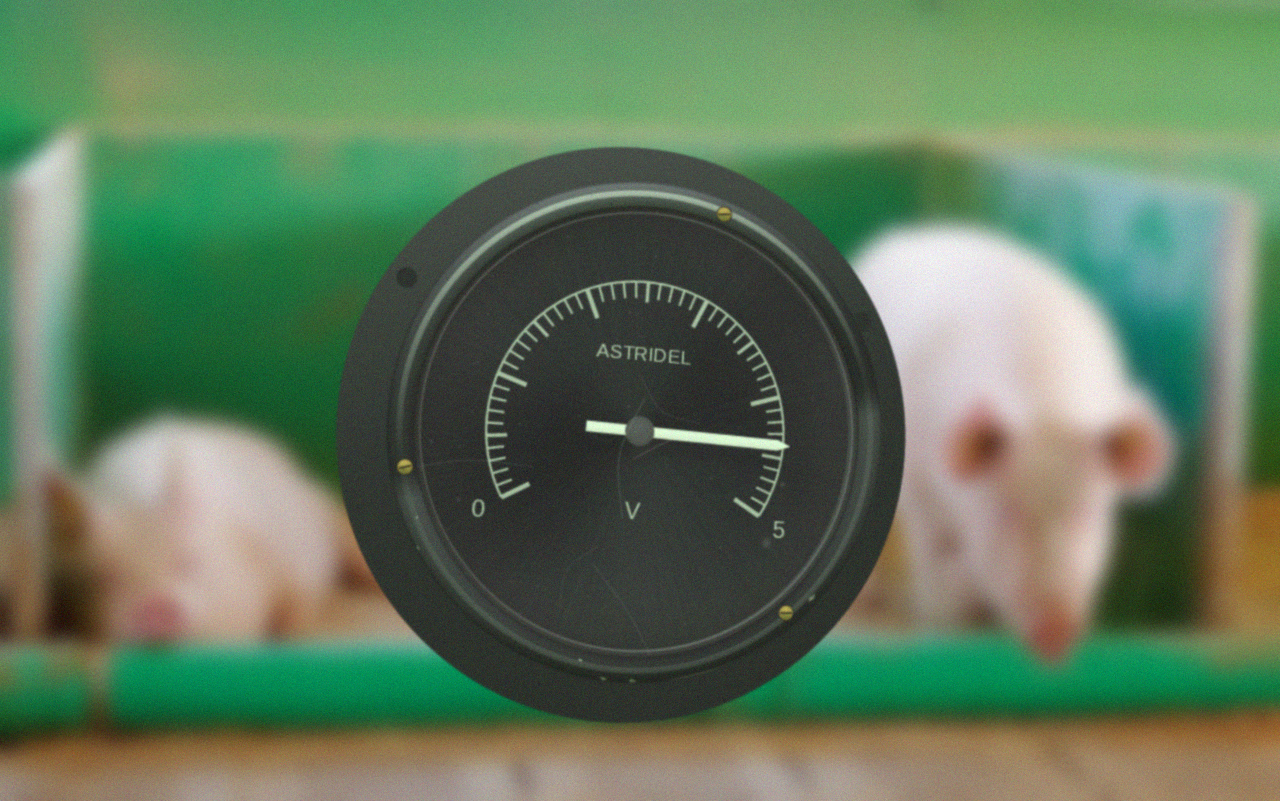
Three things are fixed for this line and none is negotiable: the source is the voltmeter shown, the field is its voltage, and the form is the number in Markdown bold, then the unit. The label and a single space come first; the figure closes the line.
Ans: **4.4** V
